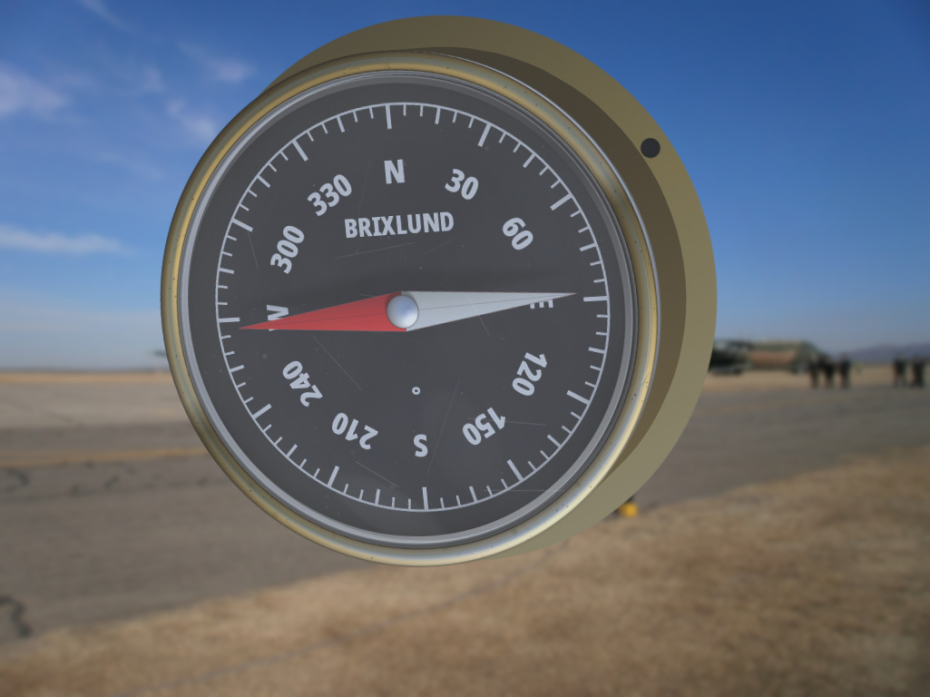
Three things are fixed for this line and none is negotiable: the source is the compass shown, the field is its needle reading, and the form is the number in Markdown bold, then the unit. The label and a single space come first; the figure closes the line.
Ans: **267.5** °
